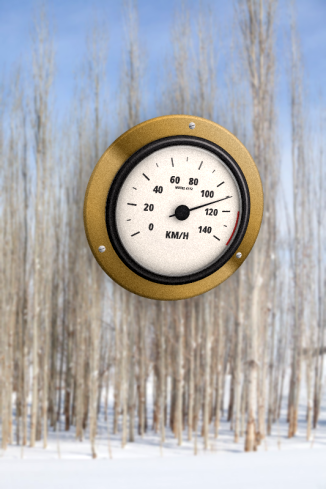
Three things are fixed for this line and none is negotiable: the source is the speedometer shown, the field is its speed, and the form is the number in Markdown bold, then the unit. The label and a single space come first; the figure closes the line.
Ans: **110** km/h
